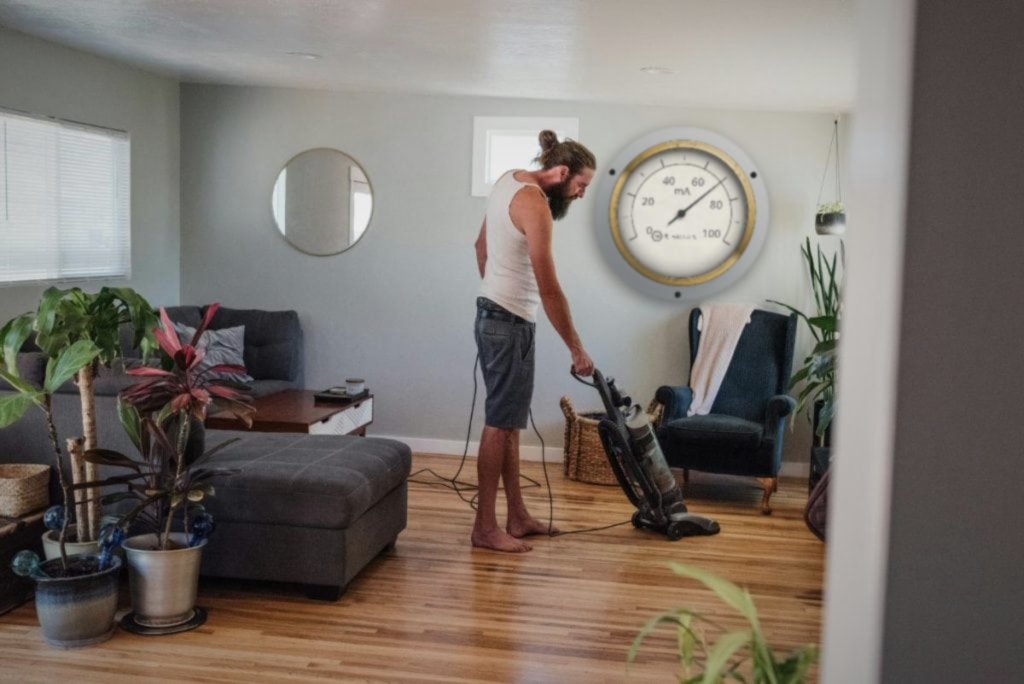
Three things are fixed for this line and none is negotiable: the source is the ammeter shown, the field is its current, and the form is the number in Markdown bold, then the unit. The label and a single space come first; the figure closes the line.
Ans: **70** mA
